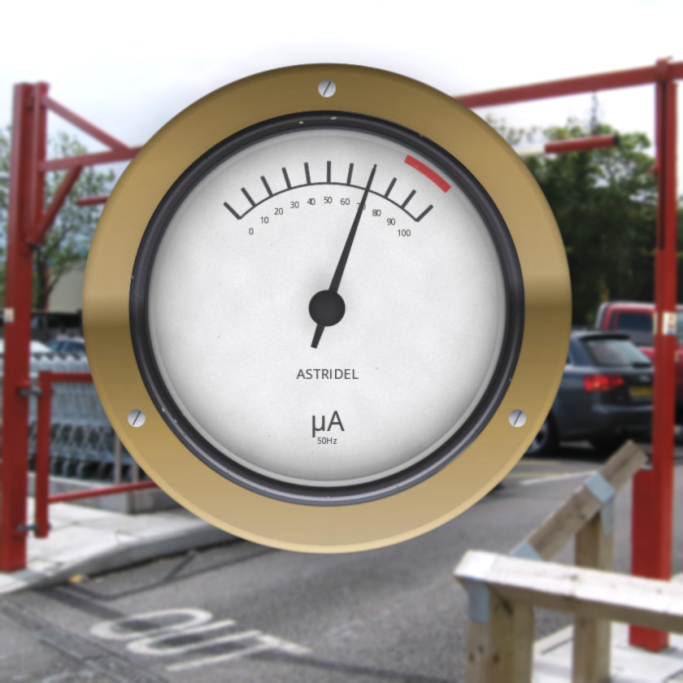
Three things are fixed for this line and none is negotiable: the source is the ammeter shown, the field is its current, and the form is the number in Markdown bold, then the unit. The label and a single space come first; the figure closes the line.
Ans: **70** µA
